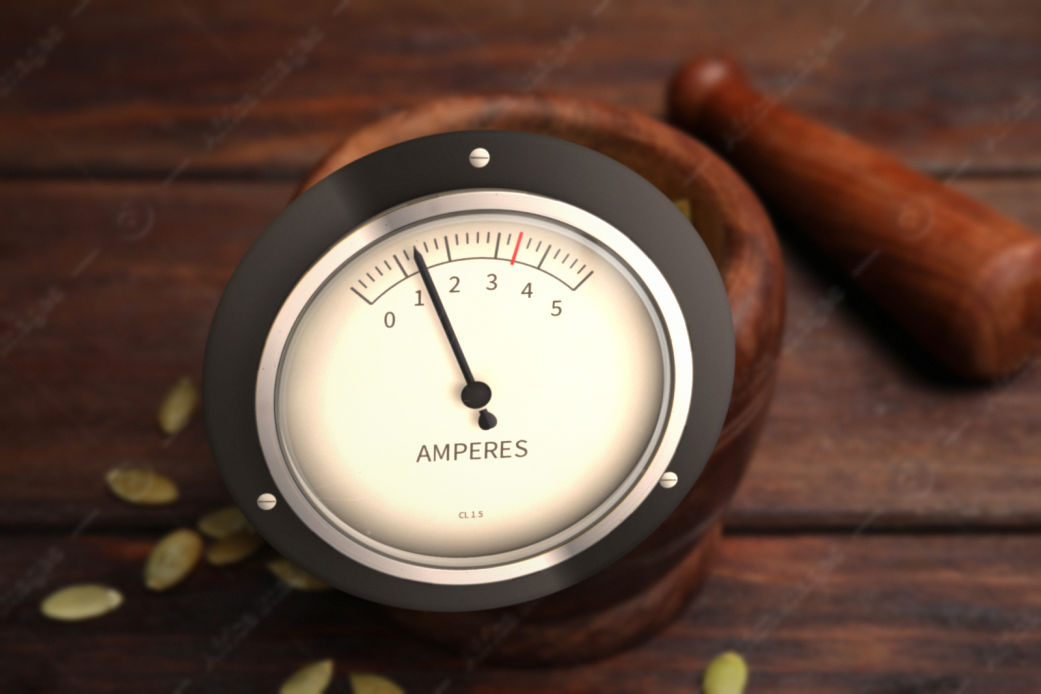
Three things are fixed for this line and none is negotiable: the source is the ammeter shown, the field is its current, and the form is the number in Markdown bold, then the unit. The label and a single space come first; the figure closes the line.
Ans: **1.4** A
